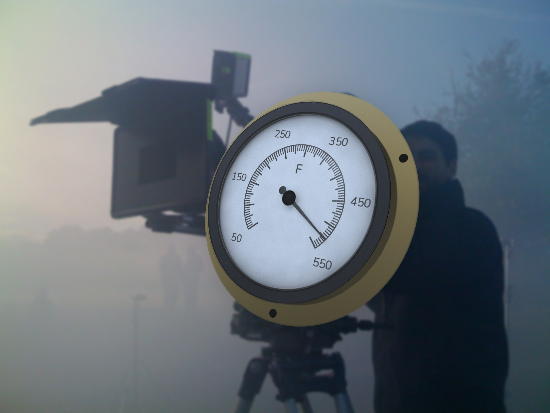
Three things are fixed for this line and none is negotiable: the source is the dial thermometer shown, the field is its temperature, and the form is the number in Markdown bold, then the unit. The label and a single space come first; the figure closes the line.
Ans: **525** °F
